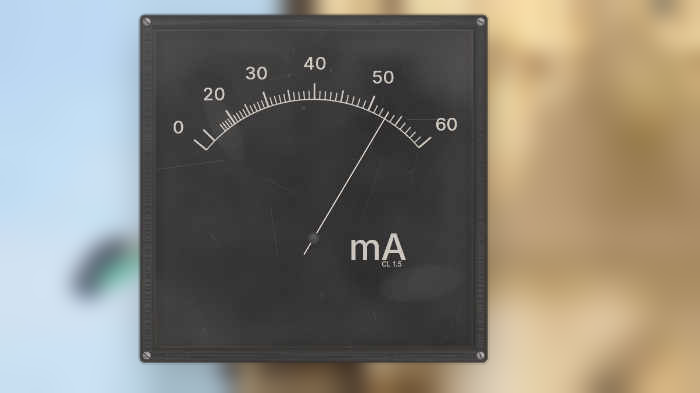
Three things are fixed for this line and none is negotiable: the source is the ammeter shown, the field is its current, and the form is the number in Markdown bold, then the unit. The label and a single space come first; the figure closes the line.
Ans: **53** mA
